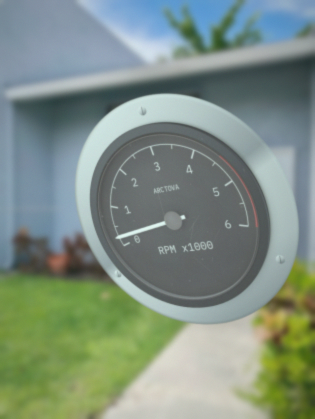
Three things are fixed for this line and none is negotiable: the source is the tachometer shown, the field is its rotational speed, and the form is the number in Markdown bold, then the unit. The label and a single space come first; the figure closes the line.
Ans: **250** rpm
